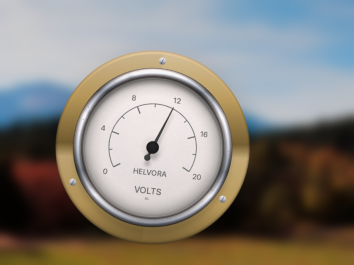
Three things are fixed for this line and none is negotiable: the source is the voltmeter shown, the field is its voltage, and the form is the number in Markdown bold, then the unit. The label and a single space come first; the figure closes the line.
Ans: **12** V
